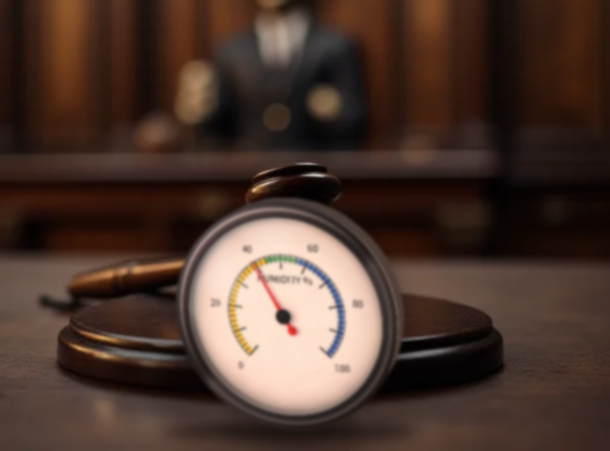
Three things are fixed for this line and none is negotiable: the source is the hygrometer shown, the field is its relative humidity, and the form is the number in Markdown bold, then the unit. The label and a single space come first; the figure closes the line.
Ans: **40** %
